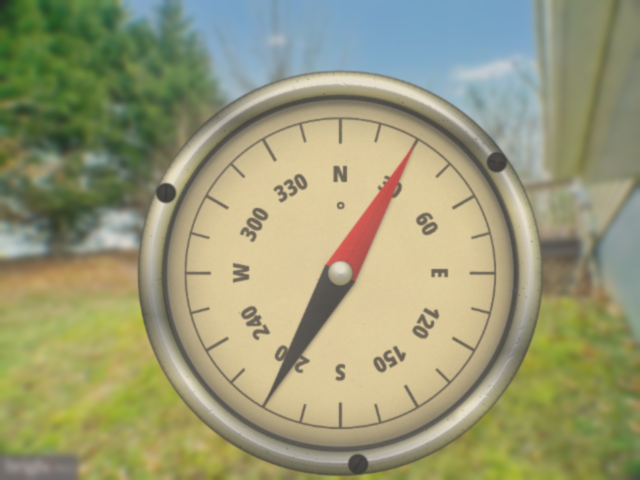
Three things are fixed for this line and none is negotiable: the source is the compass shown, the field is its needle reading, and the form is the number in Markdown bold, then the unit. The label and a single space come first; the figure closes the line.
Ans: **30** °
